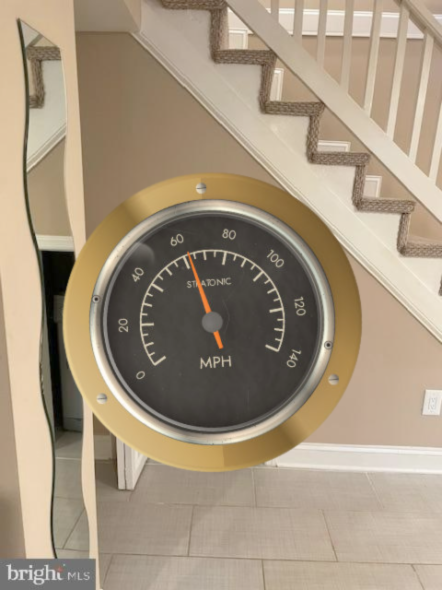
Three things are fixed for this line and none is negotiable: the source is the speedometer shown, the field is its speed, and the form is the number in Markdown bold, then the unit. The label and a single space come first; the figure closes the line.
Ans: **62.5** mph
